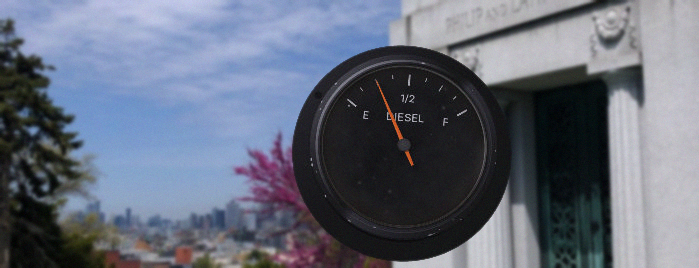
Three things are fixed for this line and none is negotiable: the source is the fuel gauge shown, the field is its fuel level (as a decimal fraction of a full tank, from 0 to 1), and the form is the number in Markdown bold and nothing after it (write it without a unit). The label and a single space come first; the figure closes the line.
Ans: **0.25**
